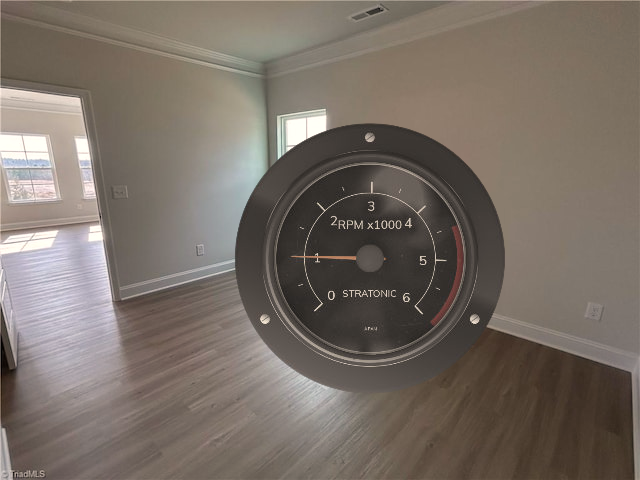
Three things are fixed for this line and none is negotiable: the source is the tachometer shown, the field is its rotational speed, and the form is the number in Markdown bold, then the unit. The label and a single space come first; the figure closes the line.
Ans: **1000** rpm
